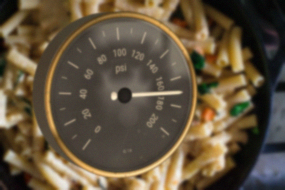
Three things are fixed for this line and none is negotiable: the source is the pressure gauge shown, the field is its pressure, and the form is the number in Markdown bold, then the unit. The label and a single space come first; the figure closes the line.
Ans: **170** psi
